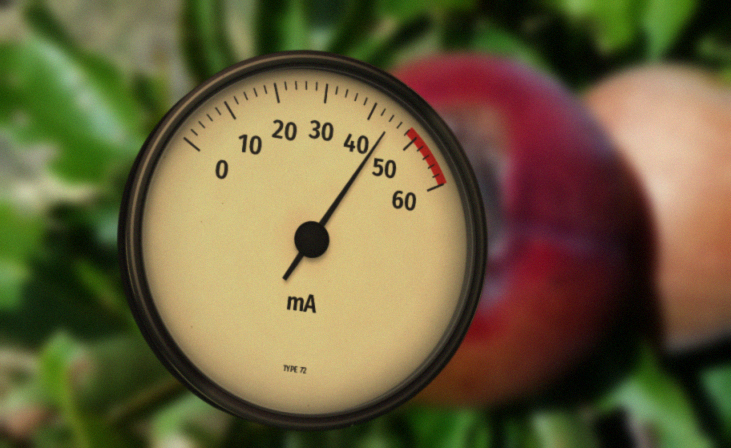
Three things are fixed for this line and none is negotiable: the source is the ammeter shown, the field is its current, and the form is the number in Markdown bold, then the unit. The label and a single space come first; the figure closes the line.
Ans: **44** mA
